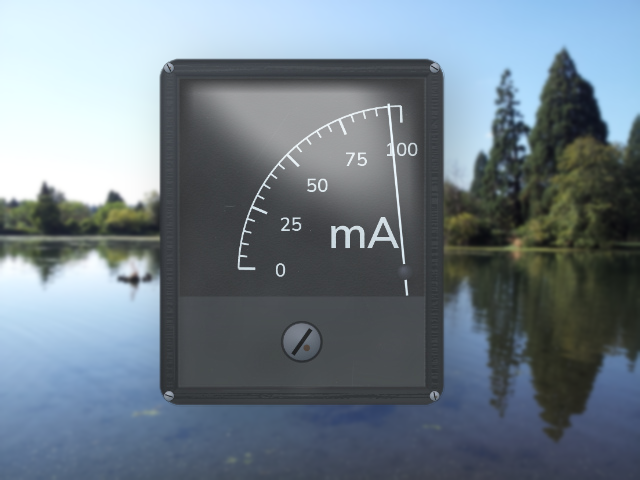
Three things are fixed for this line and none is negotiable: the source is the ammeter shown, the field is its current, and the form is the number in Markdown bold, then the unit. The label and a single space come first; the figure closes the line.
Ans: **95** mA
